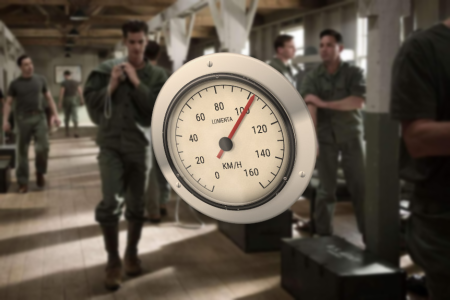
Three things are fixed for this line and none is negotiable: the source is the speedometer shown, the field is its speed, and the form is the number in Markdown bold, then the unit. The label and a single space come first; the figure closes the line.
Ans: **102.5** km/h
